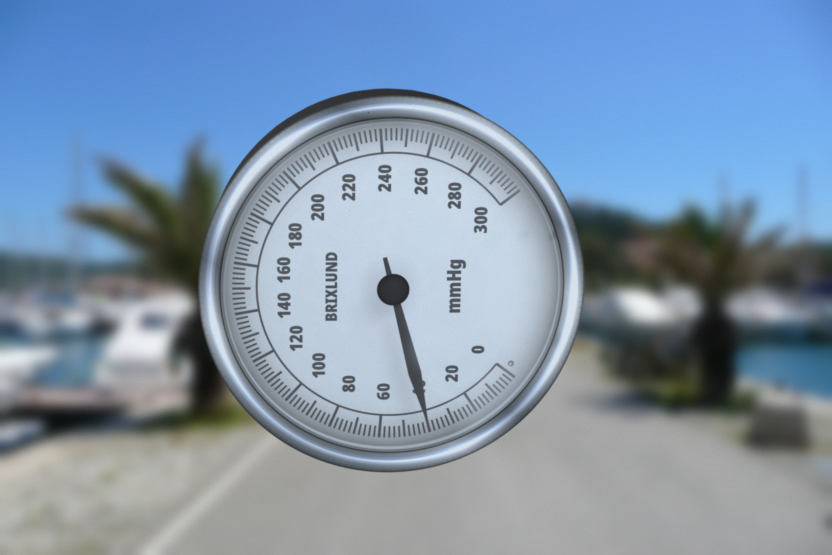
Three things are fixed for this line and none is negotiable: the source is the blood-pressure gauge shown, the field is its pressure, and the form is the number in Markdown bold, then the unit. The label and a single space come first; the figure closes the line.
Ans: **40** mmHg
